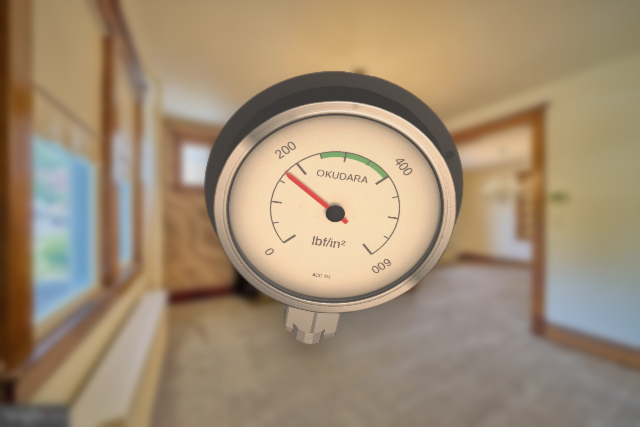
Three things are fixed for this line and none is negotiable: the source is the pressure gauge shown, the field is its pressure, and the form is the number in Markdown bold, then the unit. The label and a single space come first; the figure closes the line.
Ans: **175** psi
